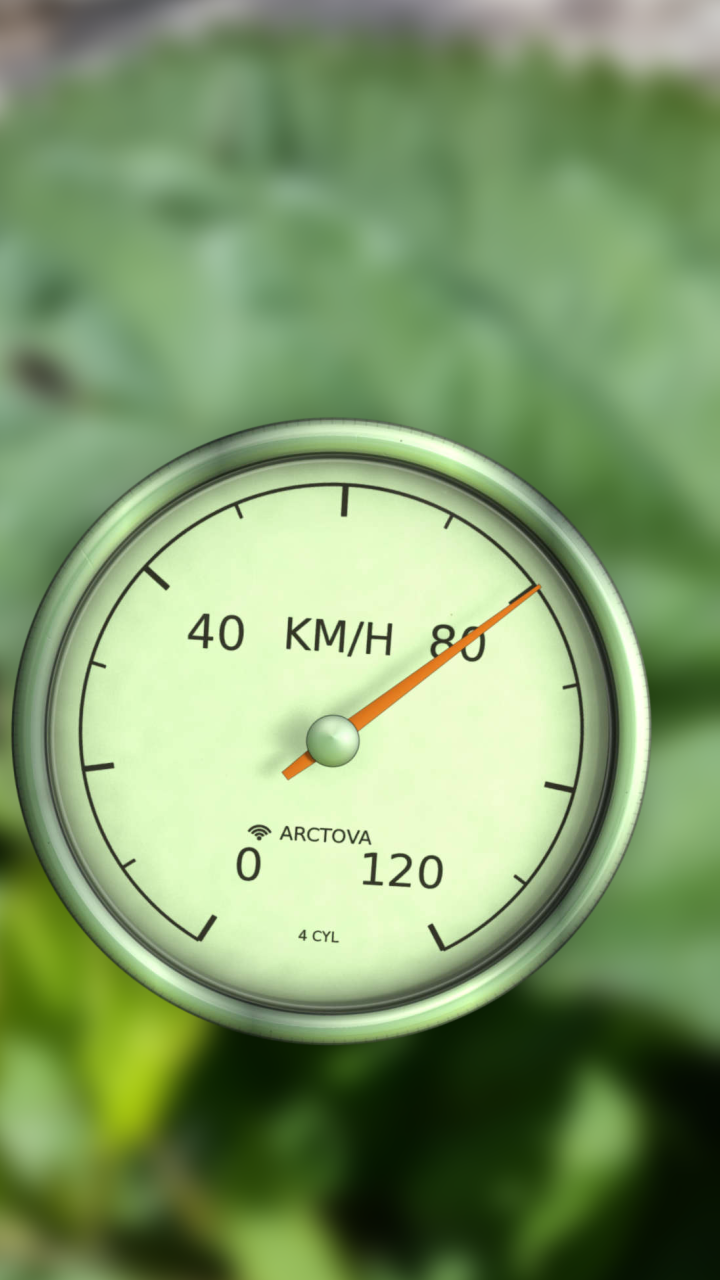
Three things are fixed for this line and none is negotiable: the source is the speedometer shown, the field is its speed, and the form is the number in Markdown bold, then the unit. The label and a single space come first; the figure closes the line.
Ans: **80** km/h
